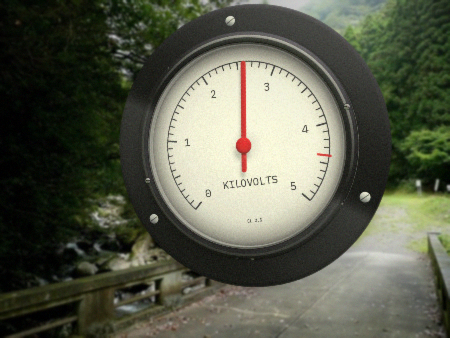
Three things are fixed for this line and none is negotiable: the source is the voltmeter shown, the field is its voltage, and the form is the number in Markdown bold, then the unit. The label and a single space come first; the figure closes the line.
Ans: **2.6** kV
